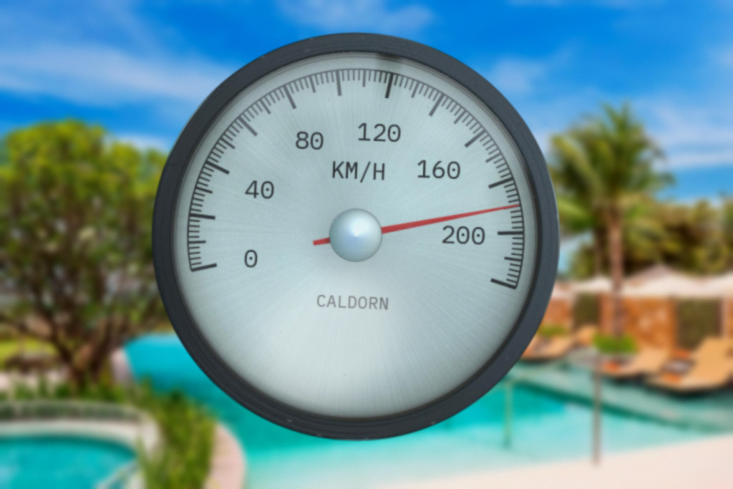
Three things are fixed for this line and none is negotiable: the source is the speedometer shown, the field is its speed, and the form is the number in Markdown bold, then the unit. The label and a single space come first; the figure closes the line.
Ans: **190** km/h
